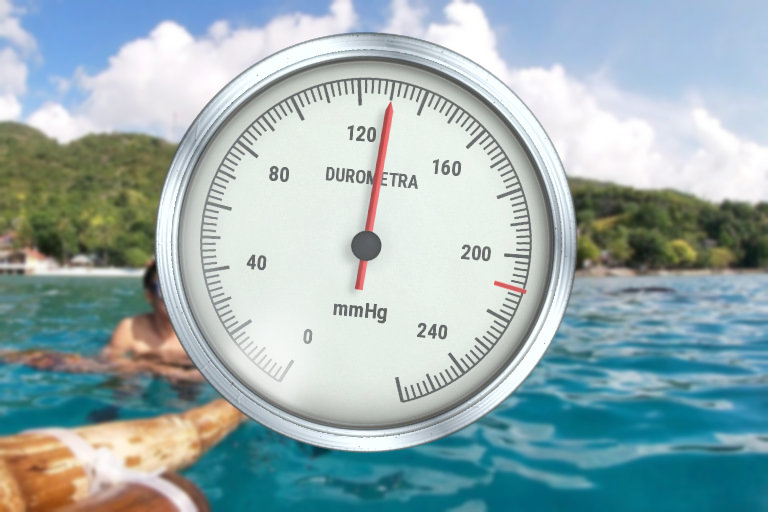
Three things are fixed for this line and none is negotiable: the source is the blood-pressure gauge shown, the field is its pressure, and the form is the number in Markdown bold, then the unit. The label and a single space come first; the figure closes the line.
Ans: **130** mmHg
